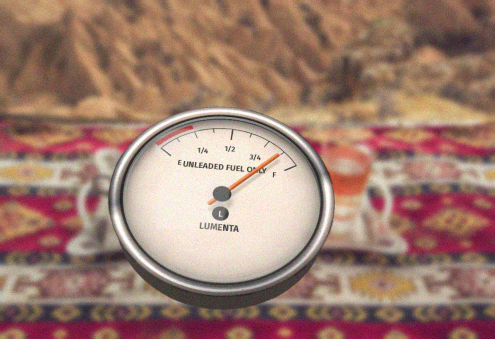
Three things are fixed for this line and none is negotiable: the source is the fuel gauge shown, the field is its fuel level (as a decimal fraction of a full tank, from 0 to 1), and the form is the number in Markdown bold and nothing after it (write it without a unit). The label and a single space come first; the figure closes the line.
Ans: **0.875**
